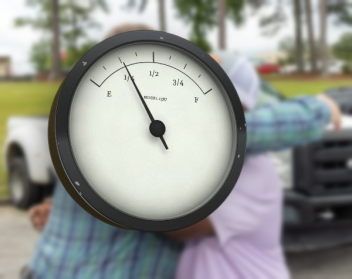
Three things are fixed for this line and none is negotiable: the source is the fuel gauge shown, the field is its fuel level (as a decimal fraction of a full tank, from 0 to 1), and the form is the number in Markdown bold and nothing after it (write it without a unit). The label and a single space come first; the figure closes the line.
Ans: **0.25**
